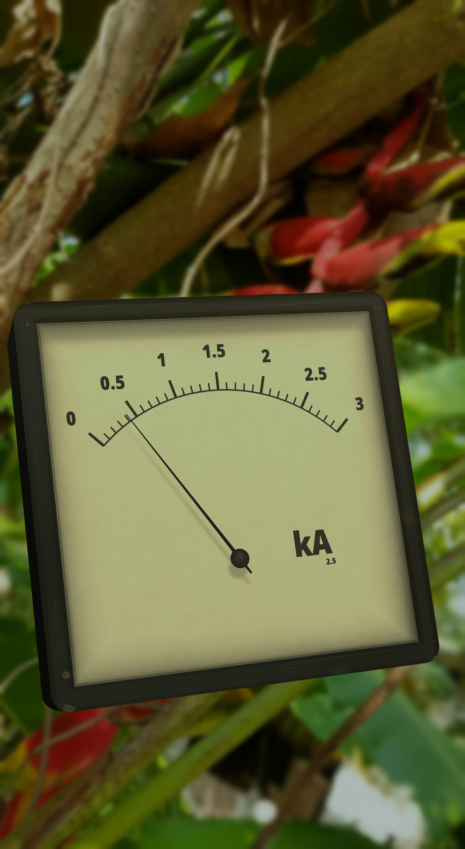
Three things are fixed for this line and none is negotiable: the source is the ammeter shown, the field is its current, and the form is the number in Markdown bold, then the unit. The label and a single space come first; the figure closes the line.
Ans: **0.4** kA
